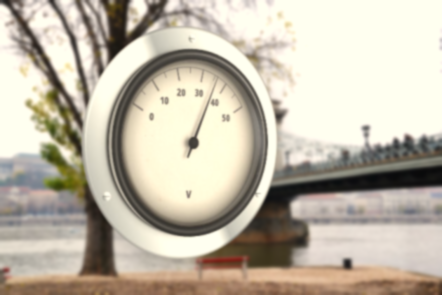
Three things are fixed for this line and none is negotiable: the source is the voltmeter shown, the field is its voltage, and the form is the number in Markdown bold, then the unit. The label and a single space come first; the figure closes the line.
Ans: **35** V
